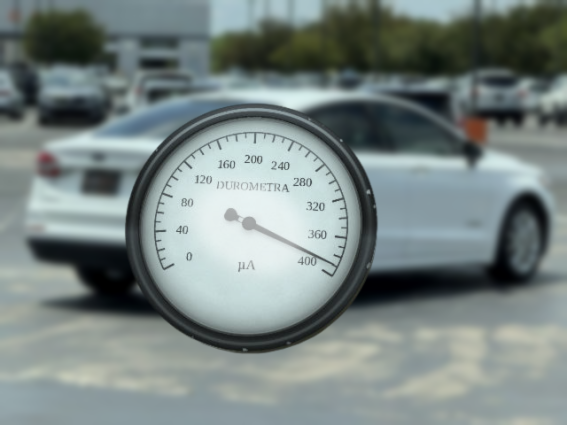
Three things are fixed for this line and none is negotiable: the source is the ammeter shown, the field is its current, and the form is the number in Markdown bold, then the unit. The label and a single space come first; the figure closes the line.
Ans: **390** µA
